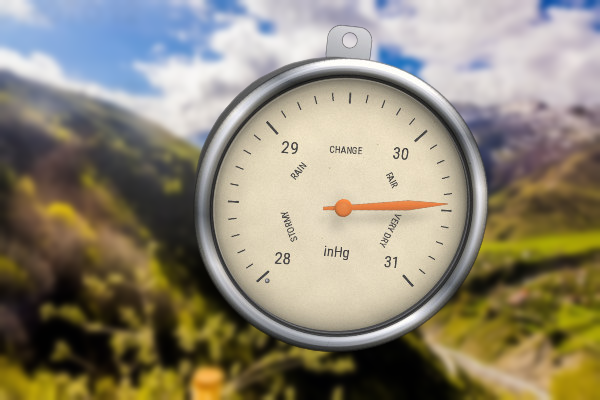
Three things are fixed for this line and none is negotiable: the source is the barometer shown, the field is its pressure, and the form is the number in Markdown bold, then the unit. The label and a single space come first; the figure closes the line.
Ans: **30.45** inHg
